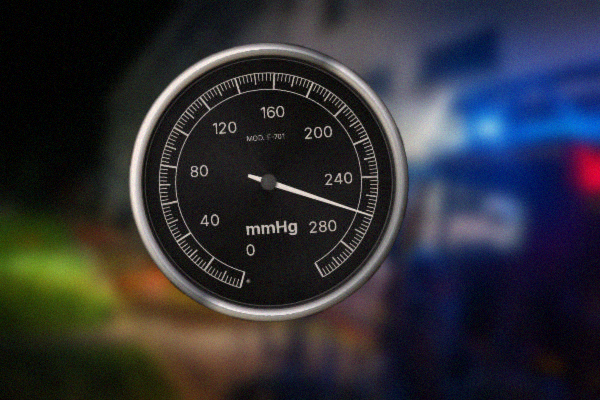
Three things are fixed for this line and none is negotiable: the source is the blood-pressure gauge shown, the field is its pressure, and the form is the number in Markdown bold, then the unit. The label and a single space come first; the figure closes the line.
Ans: **260** mmHg
